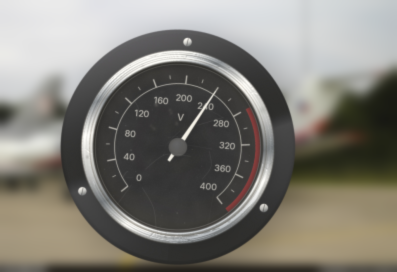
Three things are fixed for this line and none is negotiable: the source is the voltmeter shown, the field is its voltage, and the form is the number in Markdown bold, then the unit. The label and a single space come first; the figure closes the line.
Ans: **240** V
